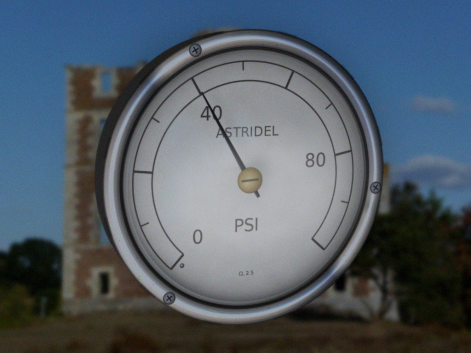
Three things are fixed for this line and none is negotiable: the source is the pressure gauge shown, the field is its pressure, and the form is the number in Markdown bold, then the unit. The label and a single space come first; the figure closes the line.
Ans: **40** psi
